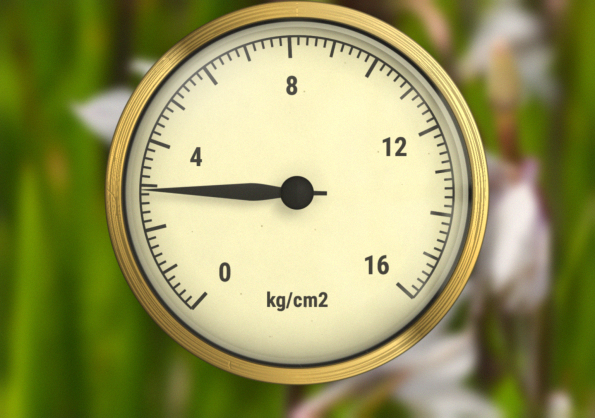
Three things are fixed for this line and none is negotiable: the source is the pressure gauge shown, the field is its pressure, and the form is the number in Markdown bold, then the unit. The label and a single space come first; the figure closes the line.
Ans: **2.9** kg/cm²
